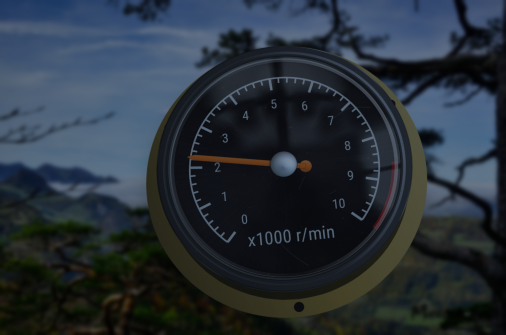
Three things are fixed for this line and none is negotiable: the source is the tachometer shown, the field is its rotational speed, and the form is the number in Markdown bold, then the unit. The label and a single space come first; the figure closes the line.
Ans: **2200** rpm
